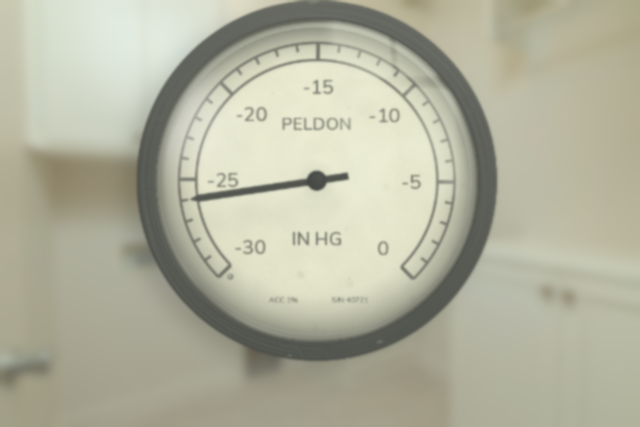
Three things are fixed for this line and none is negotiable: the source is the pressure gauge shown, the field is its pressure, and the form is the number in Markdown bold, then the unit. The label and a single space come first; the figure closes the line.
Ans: **-26** inHg
